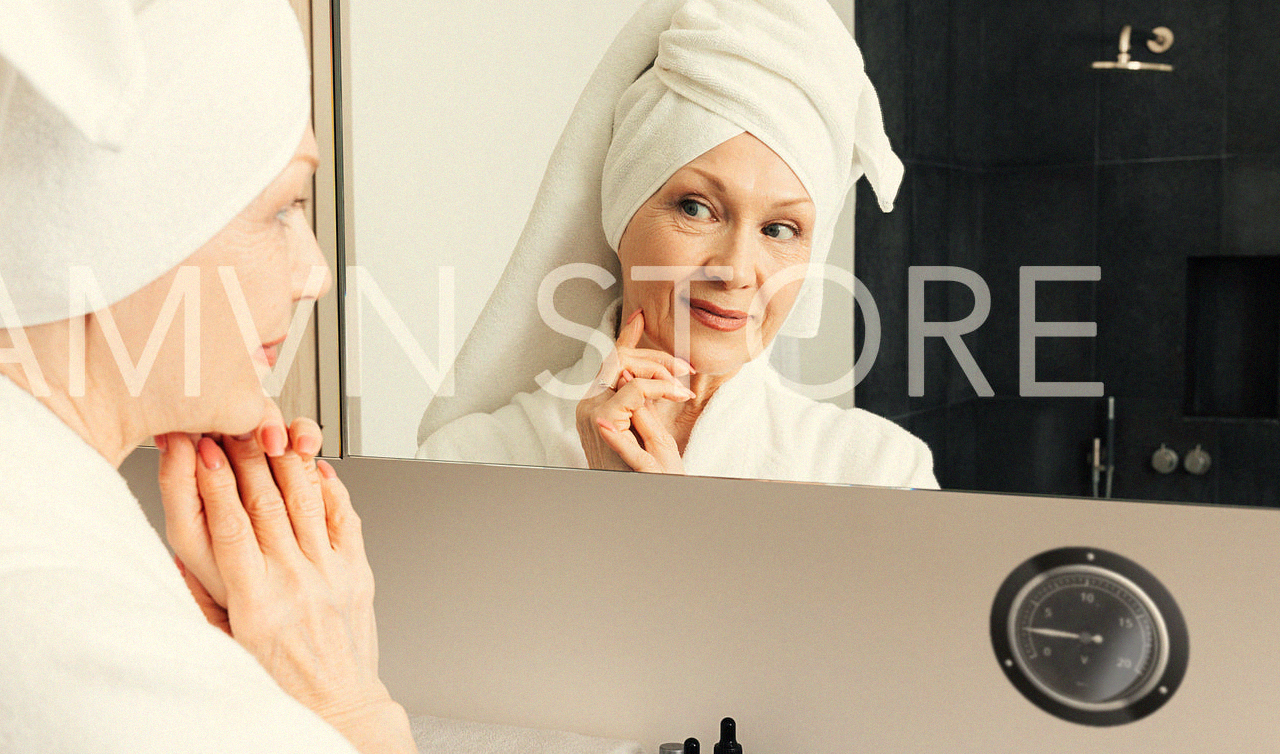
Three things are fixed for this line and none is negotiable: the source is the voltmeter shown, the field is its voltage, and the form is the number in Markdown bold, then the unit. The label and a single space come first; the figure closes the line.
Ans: **2.5** V
